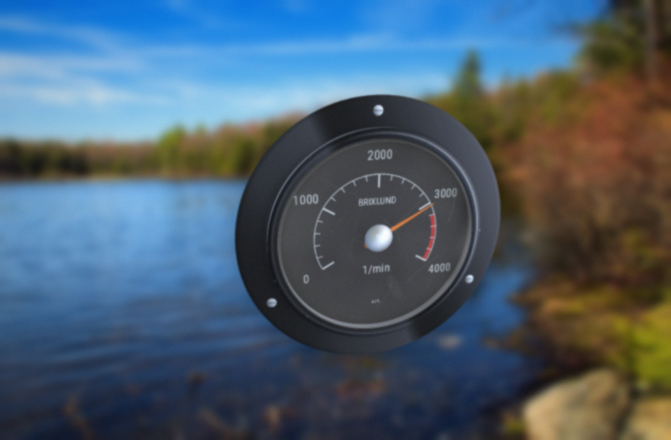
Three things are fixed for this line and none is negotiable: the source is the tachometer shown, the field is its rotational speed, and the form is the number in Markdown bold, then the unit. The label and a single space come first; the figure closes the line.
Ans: **3000** rpm
